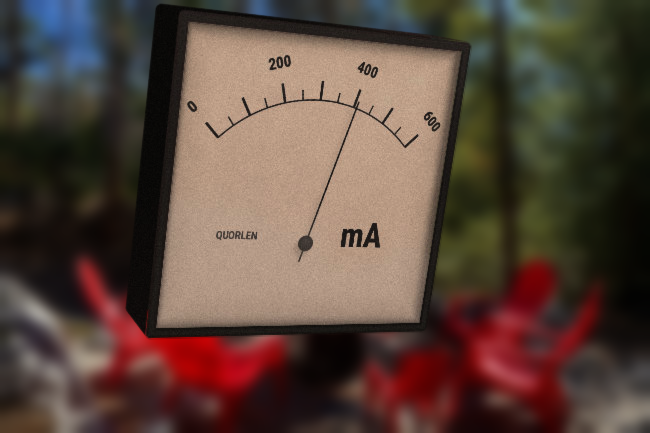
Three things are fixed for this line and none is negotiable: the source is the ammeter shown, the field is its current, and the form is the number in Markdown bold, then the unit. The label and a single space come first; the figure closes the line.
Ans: **400** mA
